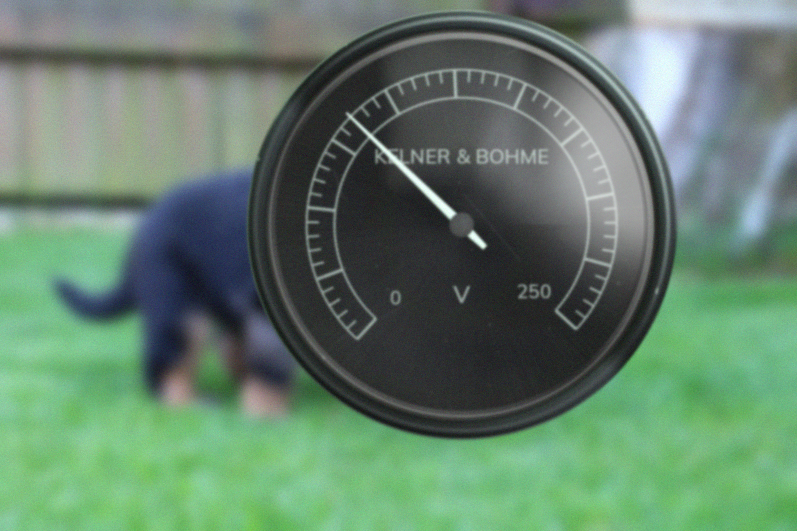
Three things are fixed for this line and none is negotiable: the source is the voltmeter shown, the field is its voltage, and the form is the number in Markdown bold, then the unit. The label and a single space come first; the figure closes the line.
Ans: **85** V
